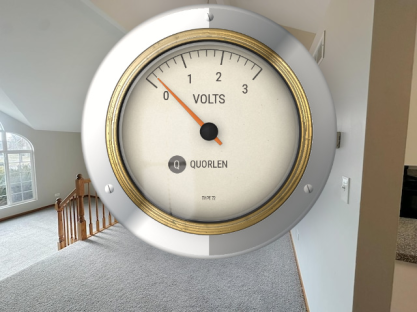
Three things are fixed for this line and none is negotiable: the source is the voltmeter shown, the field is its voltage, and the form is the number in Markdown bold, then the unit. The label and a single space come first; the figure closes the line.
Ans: **0.2** V
